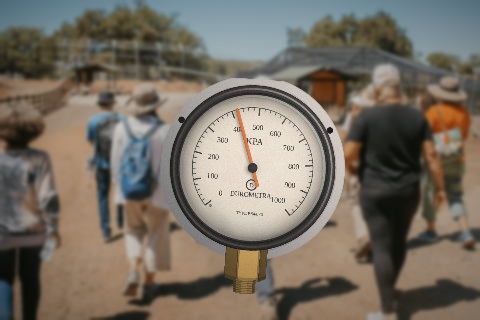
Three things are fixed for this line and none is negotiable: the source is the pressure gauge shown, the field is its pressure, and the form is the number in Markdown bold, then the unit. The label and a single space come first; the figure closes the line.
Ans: **420** kPa
